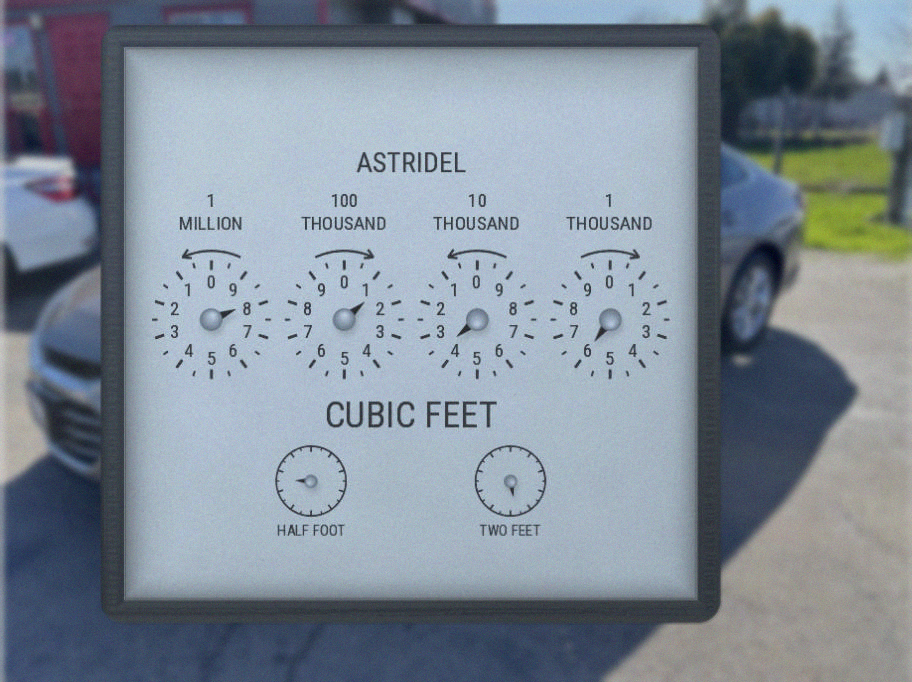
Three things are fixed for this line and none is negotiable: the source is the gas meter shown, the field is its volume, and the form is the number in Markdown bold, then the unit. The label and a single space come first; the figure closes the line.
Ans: **813600** ft³
